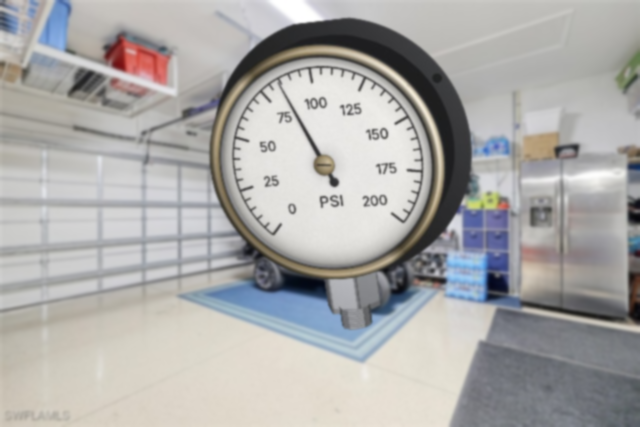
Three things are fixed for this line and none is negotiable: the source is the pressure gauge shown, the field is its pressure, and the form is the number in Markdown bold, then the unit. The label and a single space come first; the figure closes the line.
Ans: **85** psi
